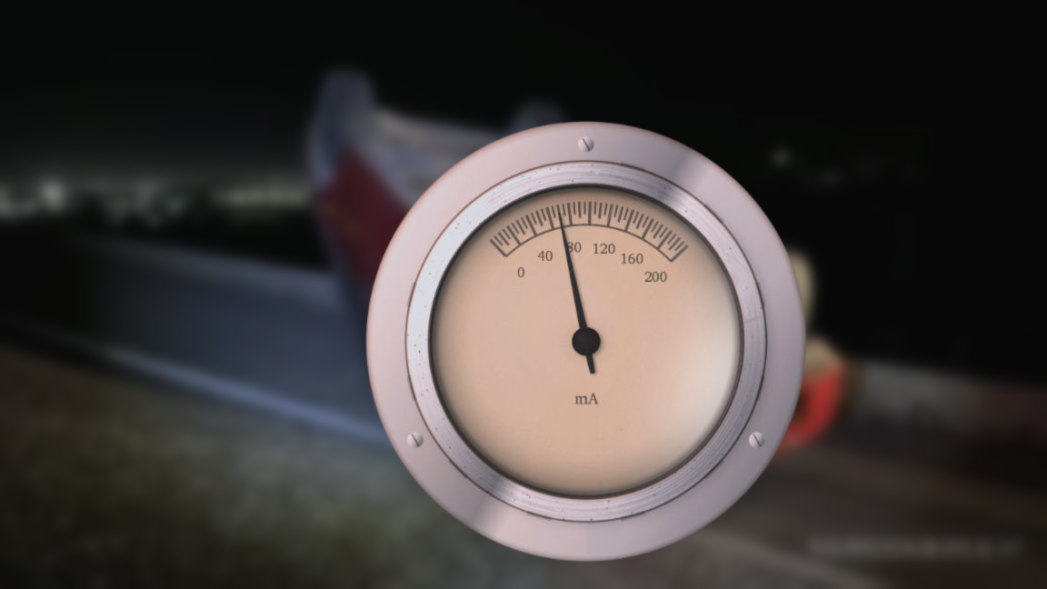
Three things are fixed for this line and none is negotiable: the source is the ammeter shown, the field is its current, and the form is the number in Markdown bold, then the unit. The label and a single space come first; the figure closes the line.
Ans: **70** mA
